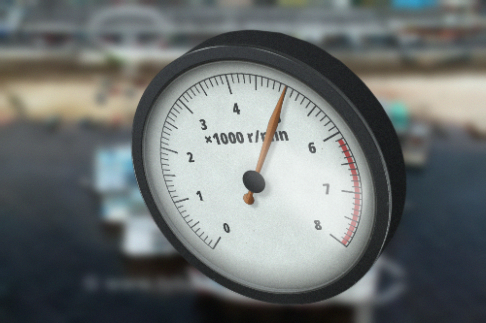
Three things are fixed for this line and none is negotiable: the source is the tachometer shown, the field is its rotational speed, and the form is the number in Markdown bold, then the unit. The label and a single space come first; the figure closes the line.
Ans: **5000** rpm
